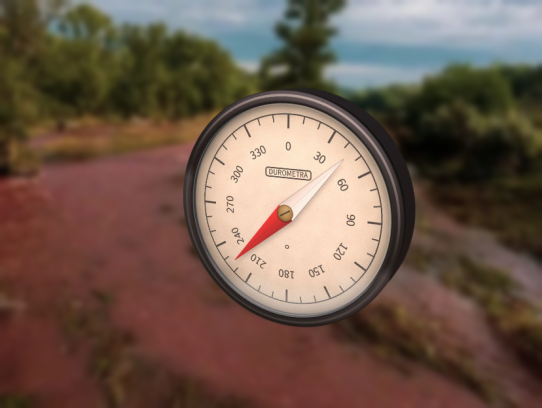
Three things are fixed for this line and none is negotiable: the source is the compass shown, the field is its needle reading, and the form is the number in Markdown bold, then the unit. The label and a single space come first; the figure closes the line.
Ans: **225** °
